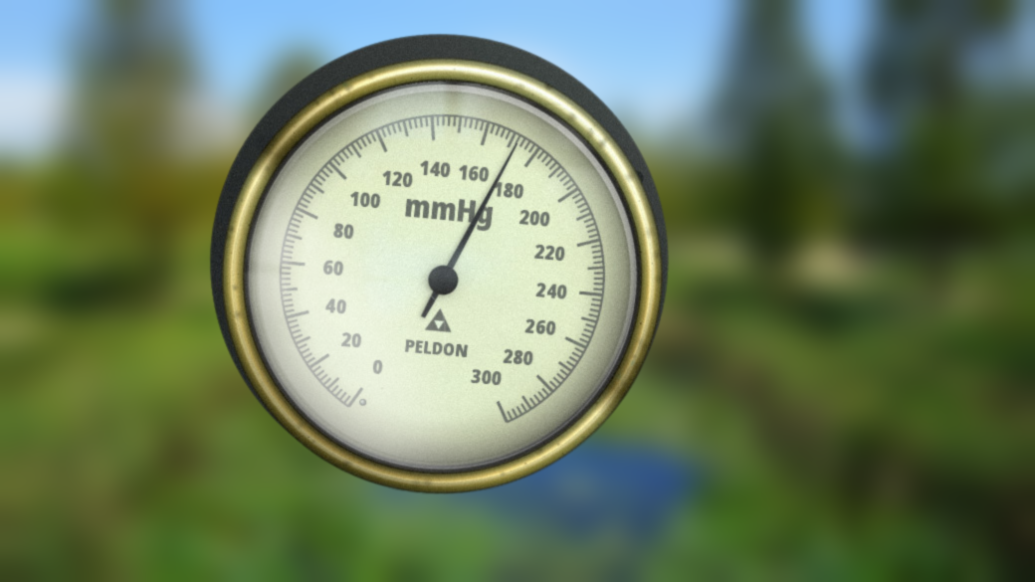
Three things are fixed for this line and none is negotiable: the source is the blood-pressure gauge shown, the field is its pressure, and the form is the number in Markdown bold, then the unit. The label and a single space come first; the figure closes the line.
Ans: **172** mmHg
